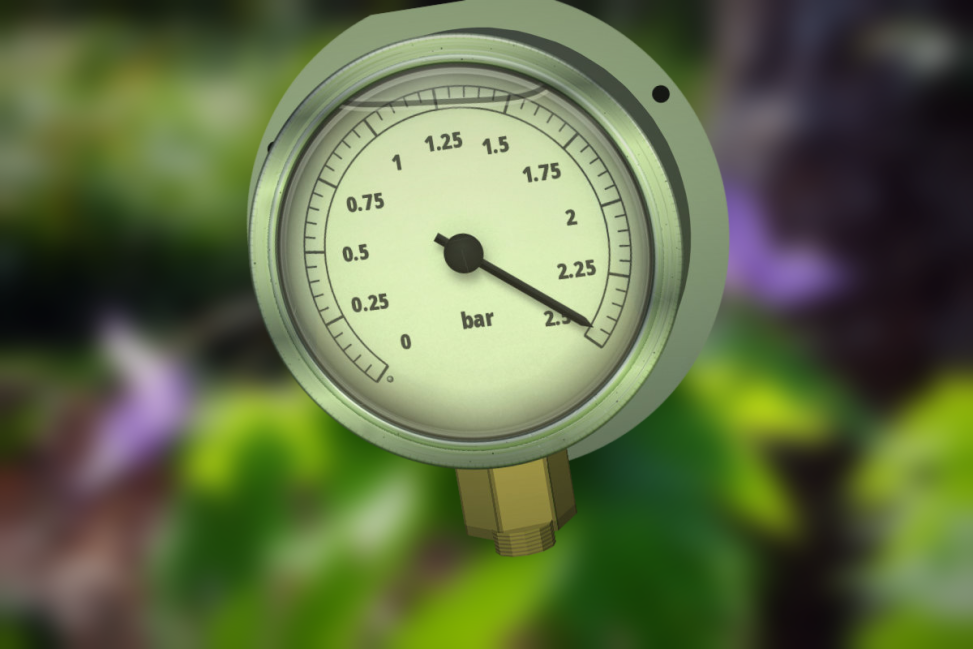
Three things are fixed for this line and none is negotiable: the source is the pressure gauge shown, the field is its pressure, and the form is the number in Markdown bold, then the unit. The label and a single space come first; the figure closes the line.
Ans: **2.45** bar
